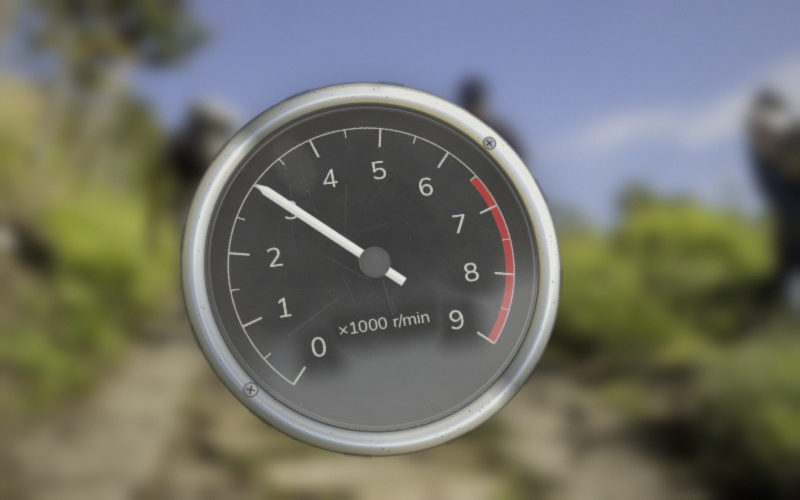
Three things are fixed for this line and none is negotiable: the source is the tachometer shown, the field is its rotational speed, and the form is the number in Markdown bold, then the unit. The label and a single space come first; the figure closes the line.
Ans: **3000** rpm
